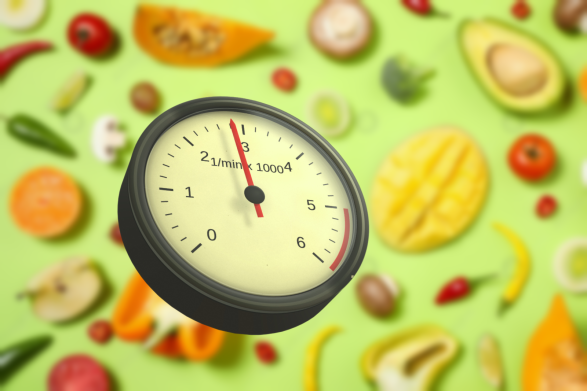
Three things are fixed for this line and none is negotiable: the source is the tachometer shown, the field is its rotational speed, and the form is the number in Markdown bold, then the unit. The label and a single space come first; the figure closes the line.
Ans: **2800** rpm
